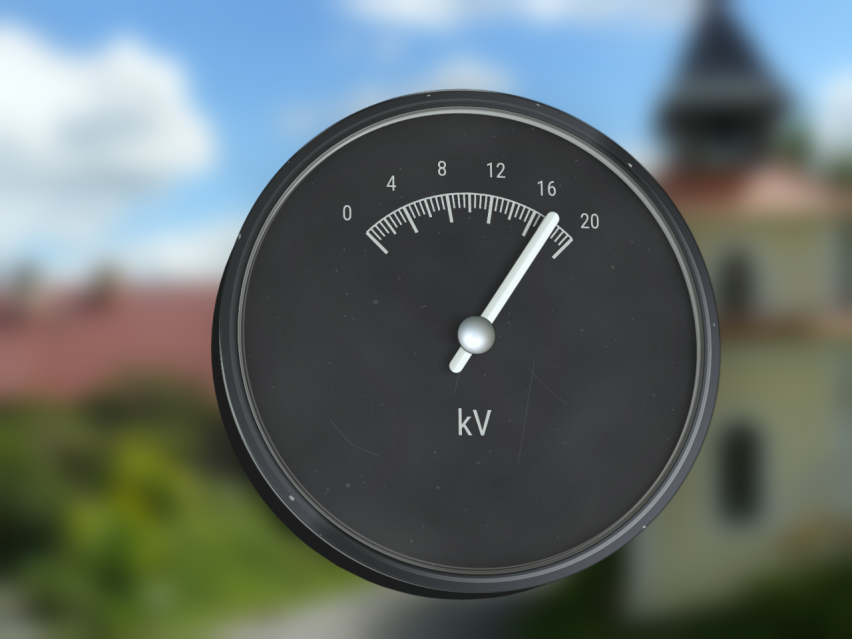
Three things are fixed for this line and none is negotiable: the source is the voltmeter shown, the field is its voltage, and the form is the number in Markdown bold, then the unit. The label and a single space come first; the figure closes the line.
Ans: **17.5** kV
